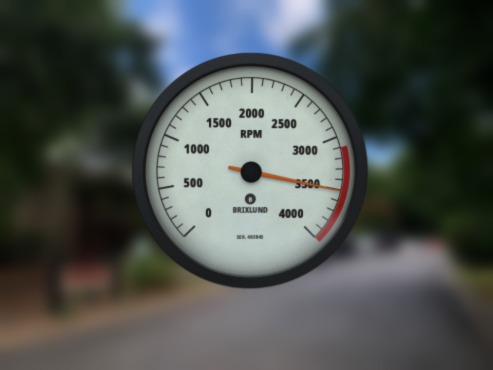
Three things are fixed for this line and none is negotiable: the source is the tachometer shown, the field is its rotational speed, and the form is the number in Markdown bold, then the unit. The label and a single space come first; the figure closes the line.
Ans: **3500** rpm
